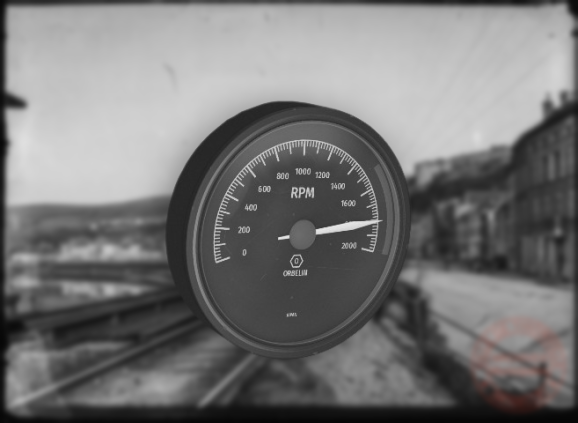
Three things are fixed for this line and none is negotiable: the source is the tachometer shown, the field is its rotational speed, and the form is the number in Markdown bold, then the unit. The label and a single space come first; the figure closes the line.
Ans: **1800** rpm
